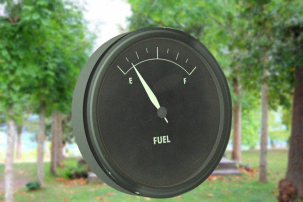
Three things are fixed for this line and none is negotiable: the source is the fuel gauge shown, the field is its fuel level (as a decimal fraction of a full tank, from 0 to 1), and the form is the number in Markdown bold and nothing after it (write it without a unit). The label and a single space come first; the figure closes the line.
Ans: **0.125**
